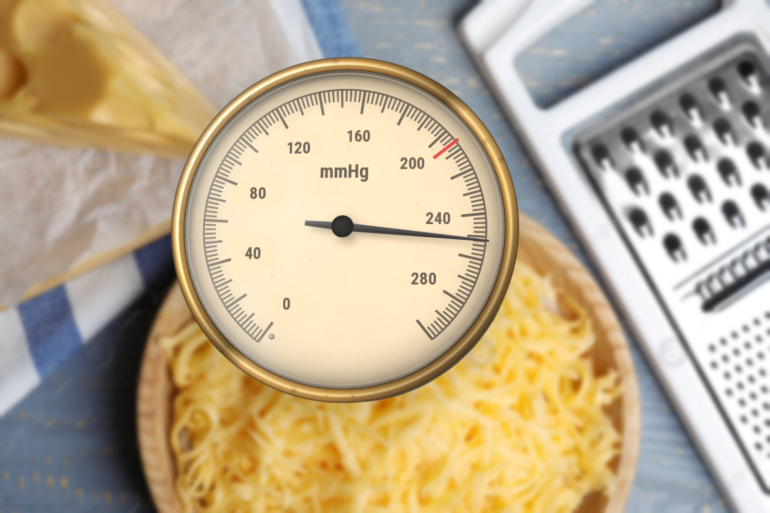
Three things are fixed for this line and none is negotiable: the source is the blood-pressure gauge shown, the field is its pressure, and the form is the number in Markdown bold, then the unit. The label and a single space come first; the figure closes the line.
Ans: **252** mmHg
